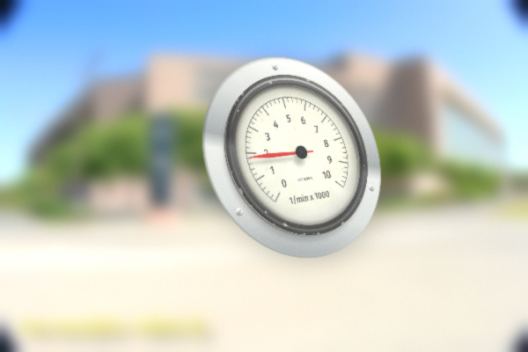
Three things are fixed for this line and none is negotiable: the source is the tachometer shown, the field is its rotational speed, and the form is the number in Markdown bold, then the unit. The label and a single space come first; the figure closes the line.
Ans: **1800** rpm
